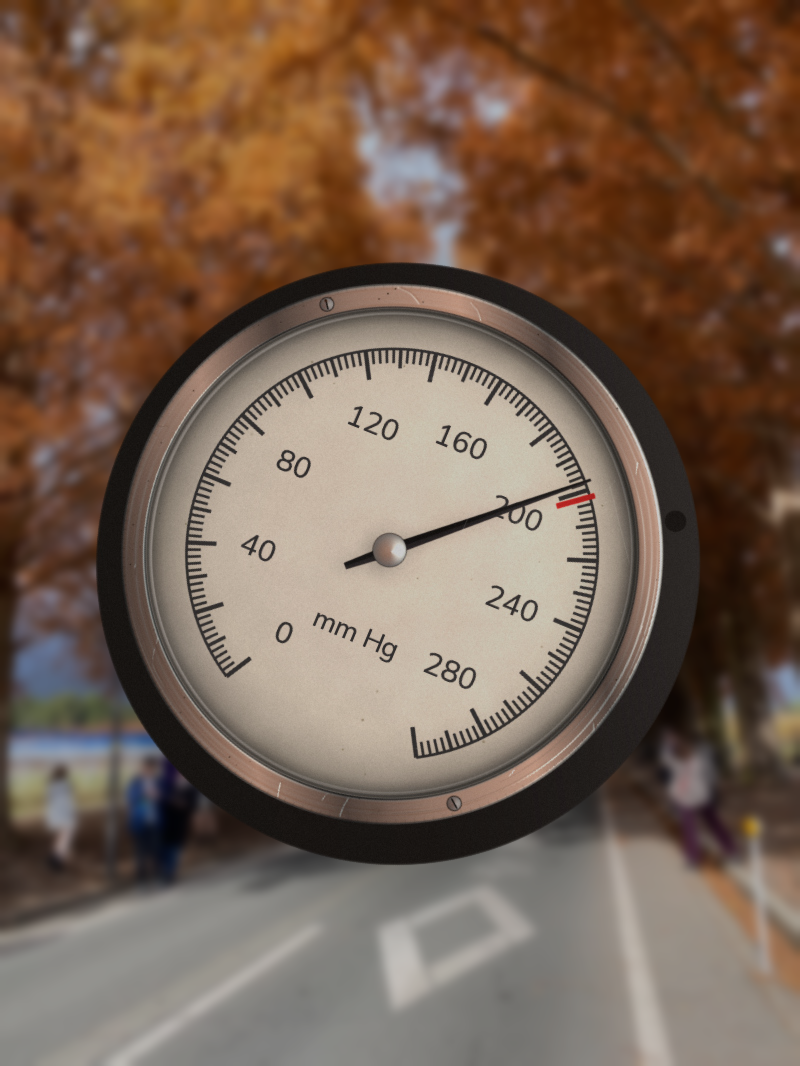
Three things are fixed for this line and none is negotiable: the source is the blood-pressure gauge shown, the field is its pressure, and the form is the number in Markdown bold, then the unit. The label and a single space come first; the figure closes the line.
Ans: **198** mmHg
